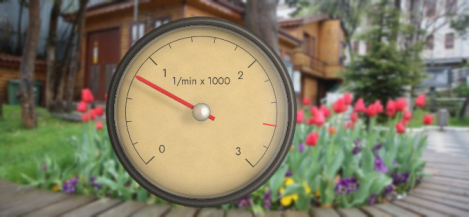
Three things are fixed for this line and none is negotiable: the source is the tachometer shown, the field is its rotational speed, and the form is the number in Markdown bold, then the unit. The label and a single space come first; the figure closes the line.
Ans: **800** rpm
